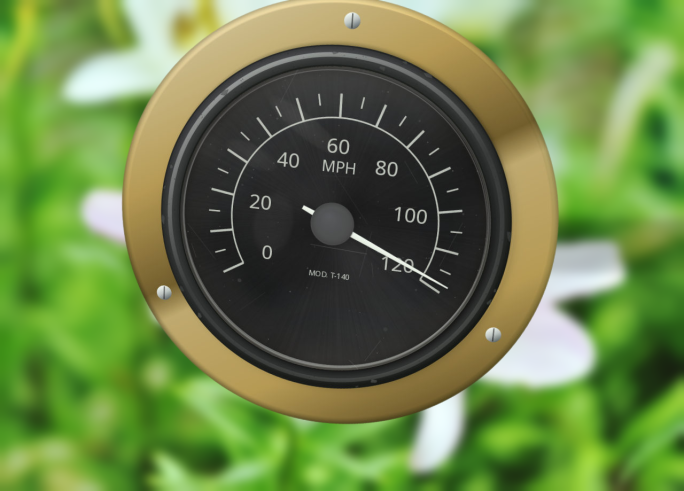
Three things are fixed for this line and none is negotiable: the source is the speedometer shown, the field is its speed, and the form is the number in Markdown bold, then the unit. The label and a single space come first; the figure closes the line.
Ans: **117.5** mph
